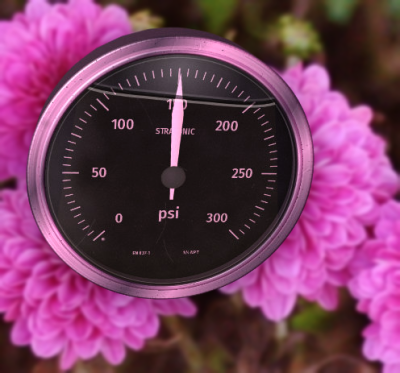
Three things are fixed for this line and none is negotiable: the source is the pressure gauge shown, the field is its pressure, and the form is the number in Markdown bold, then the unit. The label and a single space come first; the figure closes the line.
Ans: **150** psi
